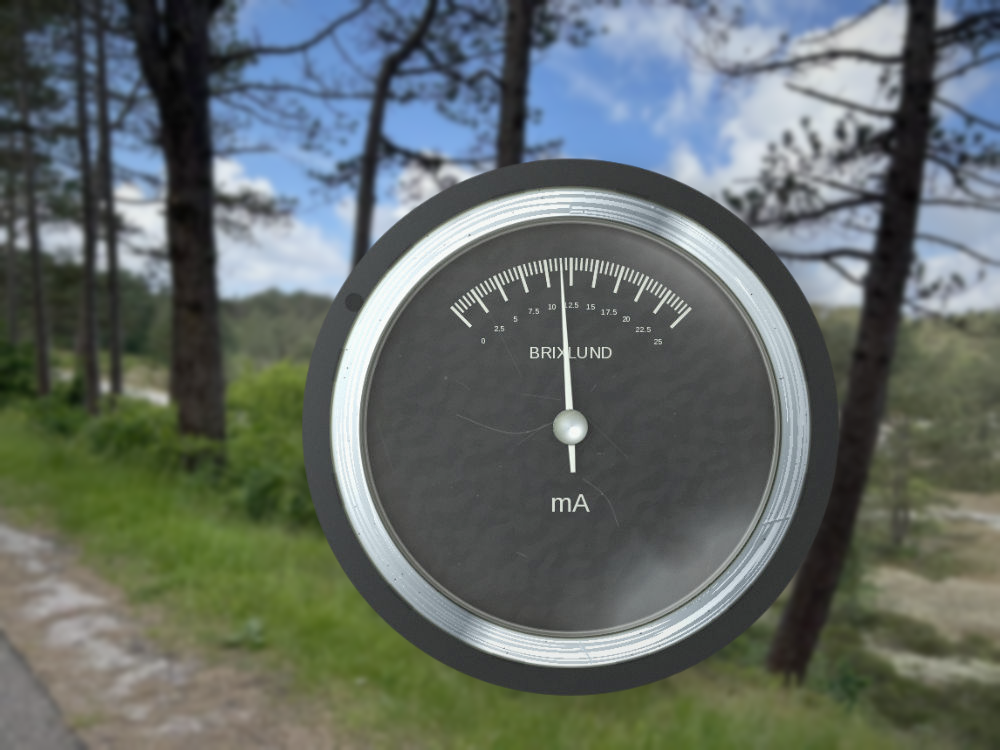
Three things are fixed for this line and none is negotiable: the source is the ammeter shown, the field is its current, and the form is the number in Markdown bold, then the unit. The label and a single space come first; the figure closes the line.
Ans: **11.5** mA
